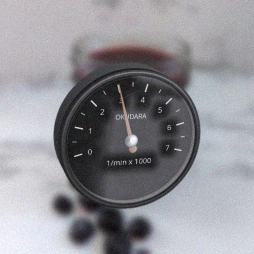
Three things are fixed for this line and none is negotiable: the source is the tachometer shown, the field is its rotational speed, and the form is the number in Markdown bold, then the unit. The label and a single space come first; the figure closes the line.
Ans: **3000** rpm
